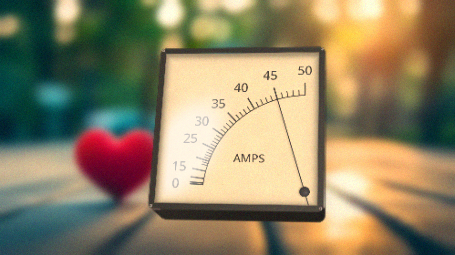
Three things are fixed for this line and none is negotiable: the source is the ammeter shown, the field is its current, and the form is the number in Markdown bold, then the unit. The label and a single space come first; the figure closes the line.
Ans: **45** A
